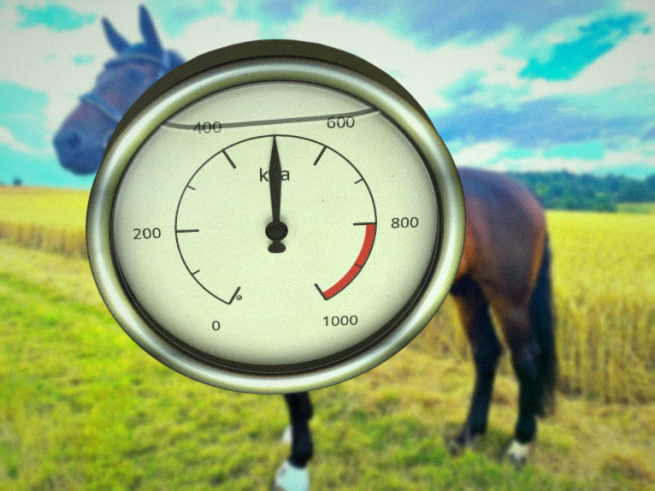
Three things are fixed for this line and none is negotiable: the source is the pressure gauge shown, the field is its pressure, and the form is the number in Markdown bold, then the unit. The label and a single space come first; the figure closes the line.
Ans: **500** kPa
